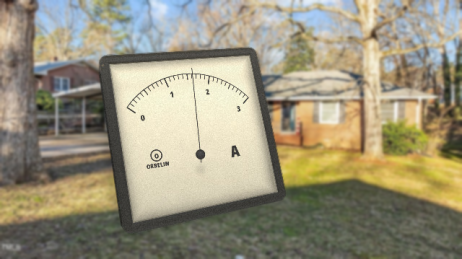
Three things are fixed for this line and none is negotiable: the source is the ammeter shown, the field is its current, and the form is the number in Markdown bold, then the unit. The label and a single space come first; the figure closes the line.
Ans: **1.6** A
